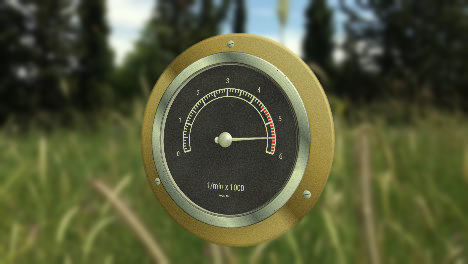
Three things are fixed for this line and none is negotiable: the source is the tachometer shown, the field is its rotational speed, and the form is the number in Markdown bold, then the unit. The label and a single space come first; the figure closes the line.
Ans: **5500** rpm
